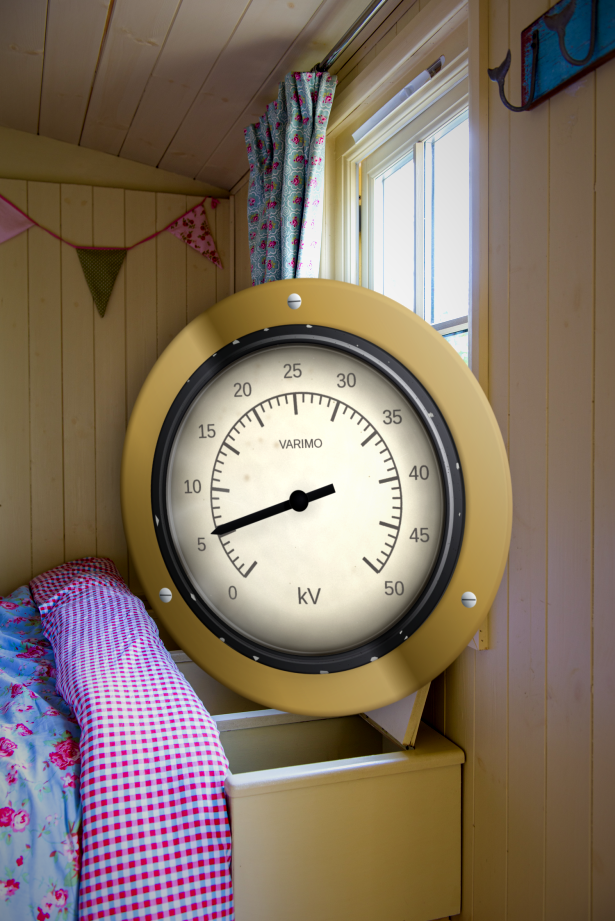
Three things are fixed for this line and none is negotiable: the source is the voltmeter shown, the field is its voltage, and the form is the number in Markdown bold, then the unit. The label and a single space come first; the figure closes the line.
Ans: **5.5** kV
